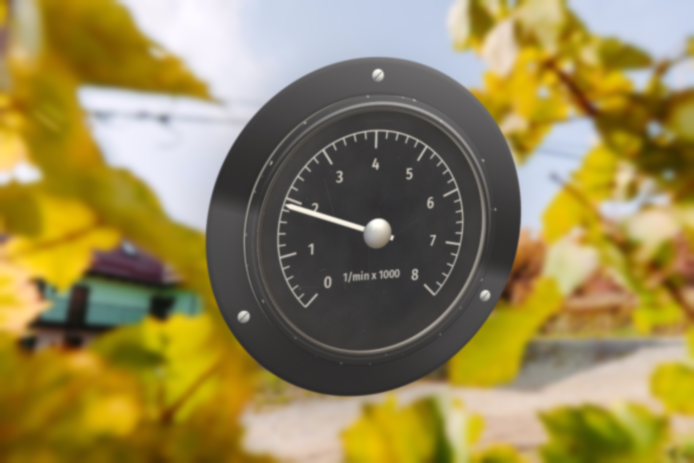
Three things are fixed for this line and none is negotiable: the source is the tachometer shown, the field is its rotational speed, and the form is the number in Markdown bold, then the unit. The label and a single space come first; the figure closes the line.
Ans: **1900** rpm
